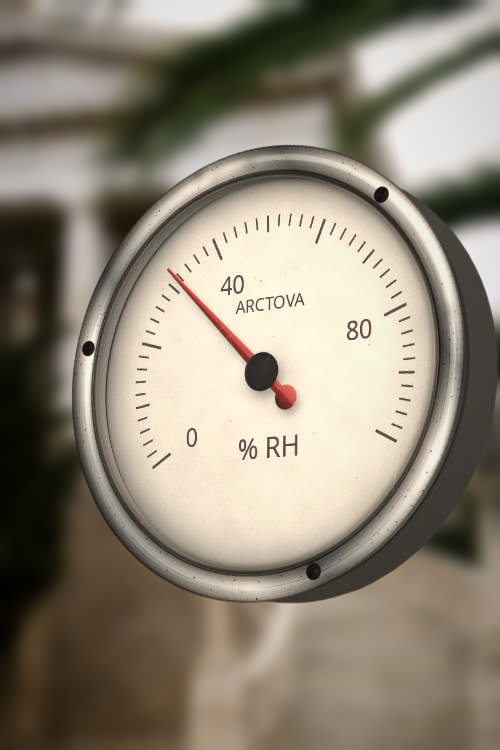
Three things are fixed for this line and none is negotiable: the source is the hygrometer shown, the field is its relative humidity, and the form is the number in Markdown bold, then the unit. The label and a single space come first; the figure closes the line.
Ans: **32** %
